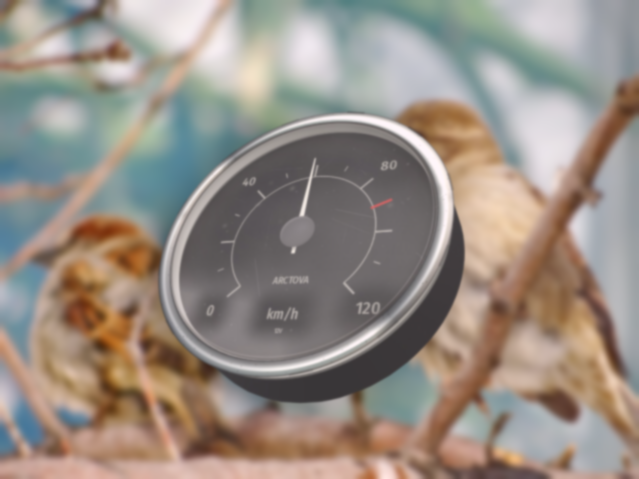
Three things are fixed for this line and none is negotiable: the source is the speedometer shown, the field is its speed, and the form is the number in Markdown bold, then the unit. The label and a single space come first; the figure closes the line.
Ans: **60** km/h
